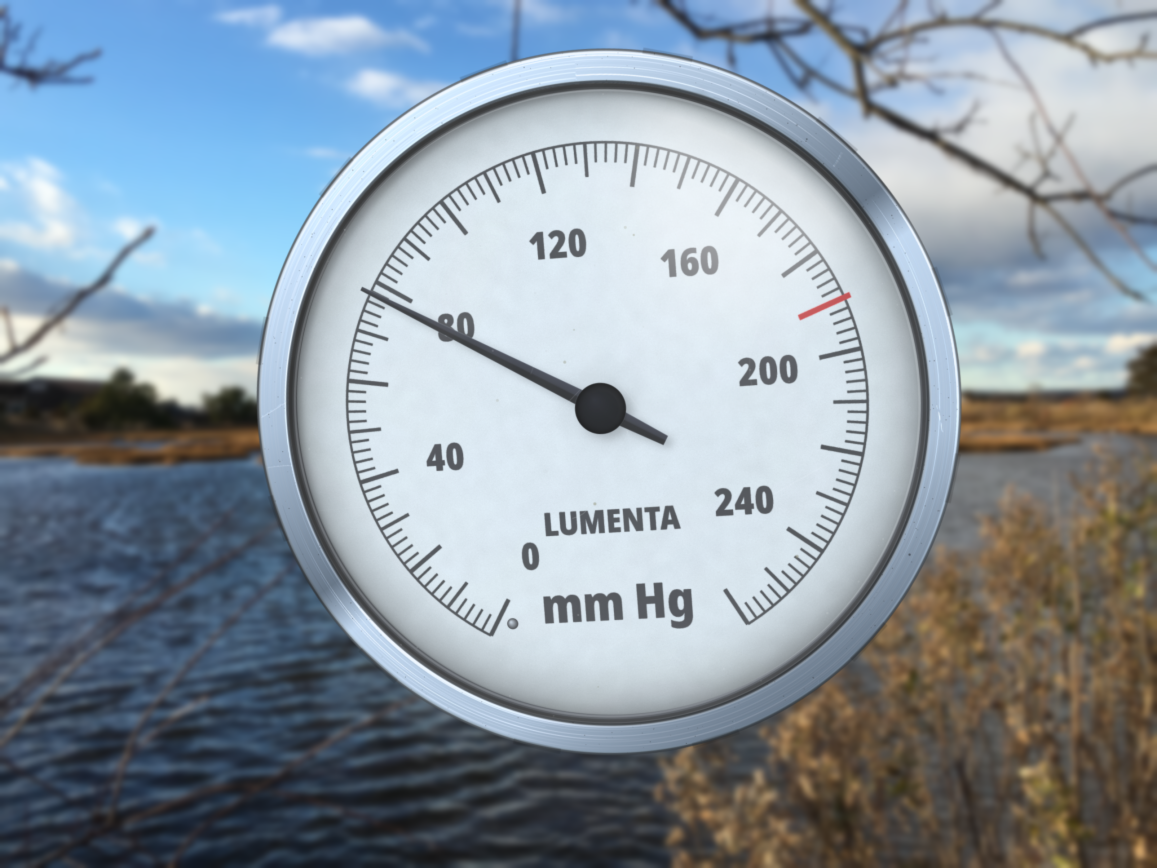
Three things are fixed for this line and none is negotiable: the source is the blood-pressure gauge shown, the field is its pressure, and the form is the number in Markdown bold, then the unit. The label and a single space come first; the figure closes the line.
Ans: **78** mmHg
